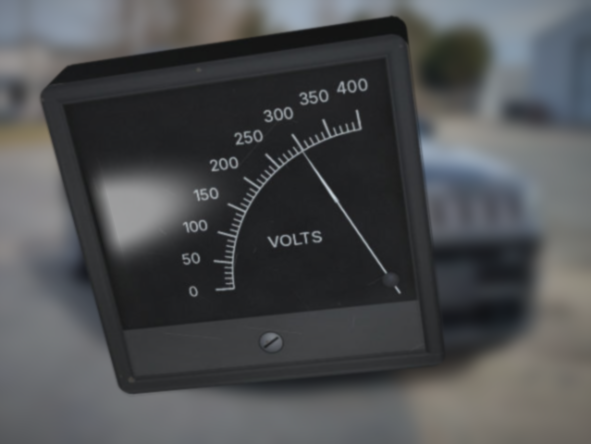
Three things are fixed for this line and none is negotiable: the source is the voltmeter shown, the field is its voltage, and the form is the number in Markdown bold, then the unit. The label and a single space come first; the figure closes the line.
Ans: **300** V
